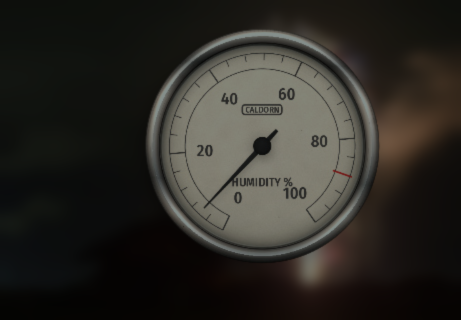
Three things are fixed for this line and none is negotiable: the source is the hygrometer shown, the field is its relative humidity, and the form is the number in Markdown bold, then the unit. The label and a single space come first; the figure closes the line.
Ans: **6** %
